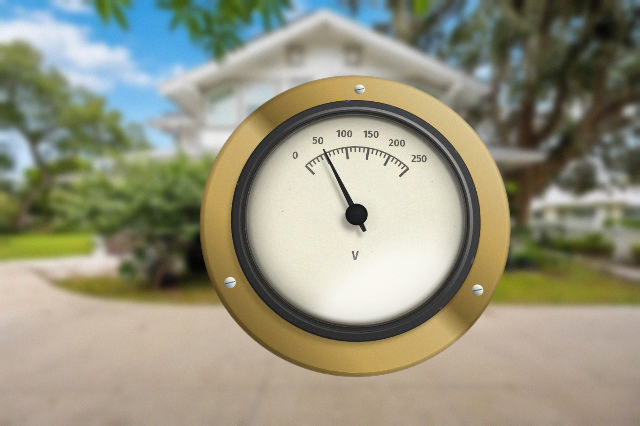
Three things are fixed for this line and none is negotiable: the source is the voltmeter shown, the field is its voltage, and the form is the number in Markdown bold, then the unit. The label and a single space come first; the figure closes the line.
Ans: **50** V
